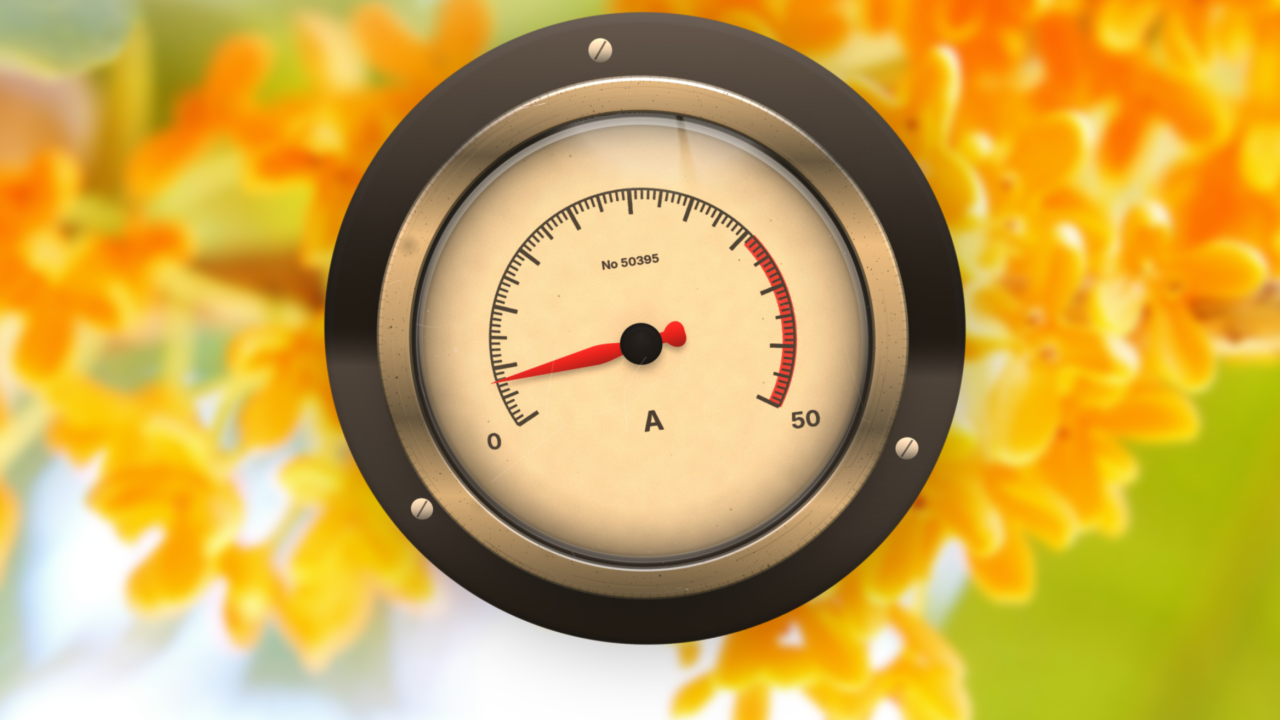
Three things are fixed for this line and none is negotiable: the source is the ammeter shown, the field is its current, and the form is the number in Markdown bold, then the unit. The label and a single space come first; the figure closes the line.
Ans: **4** A
